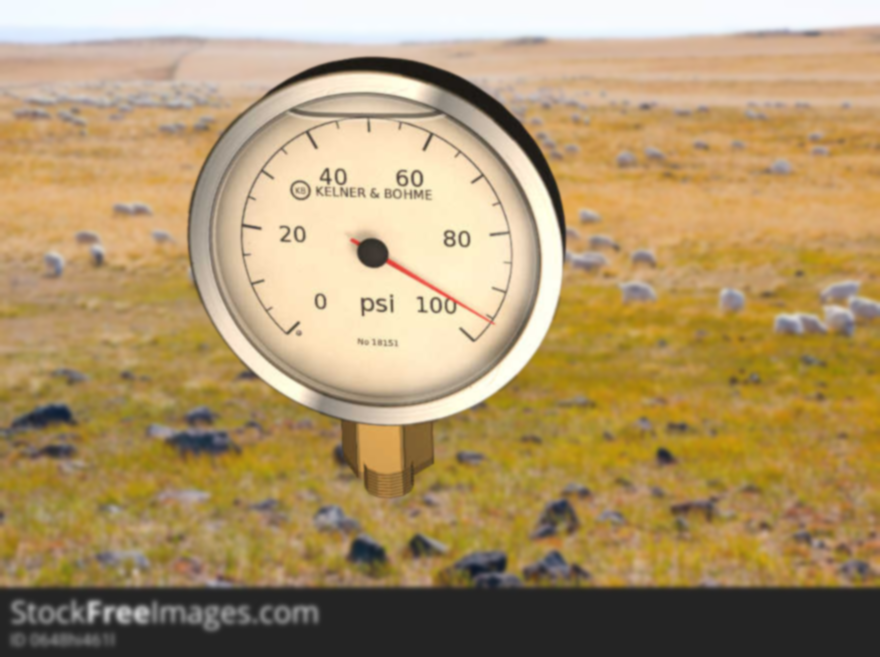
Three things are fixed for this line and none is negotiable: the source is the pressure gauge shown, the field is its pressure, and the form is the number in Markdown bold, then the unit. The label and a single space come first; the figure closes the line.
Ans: **95** psi
